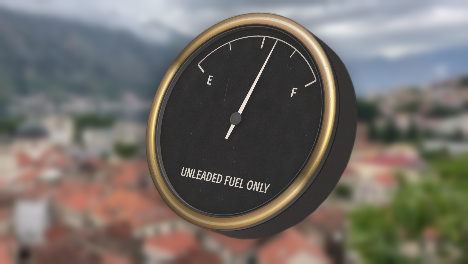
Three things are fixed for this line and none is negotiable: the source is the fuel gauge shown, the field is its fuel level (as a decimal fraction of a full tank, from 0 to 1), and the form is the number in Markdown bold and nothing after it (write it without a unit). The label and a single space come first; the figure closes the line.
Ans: **0.625**
